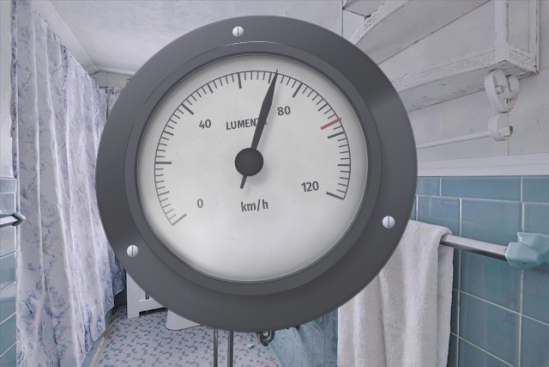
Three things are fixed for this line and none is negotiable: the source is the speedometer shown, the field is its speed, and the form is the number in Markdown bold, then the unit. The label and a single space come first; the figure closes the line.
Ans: **72** km/h
